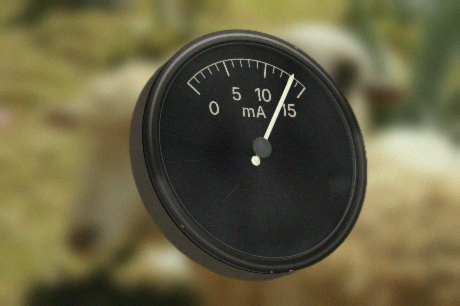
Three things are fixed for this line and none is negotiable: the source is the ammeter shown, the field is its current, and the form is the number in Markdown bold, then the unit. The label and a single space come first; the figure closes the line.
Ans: **13** mA
